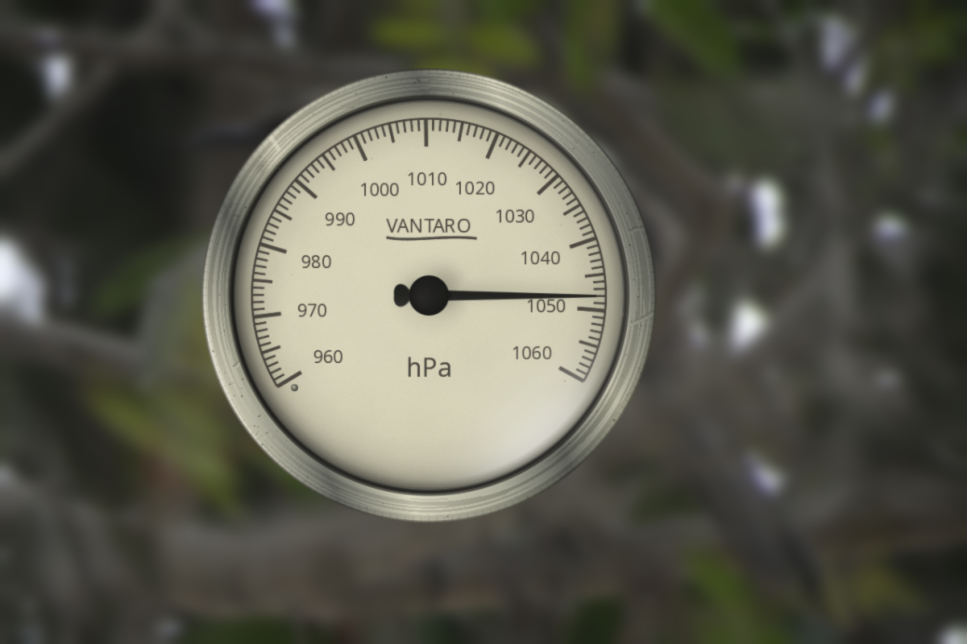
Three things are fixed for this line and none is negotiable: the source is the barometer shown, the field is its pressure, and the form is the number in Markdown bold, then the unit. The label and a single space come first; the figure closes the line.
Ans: **1048** hPa
